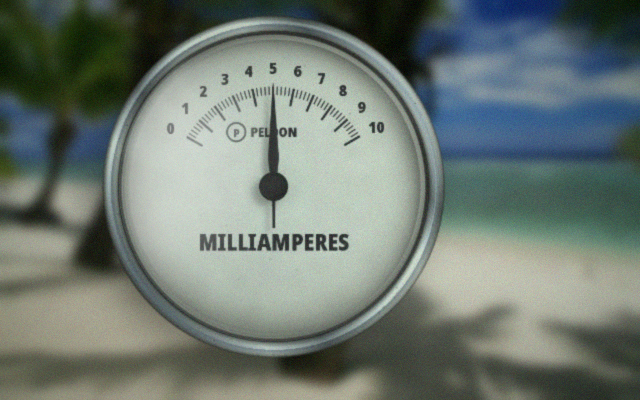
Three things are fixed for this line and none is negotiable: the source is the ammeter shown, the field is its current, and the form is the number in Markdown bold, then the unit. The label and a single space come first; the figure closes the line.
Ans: **5** mA
